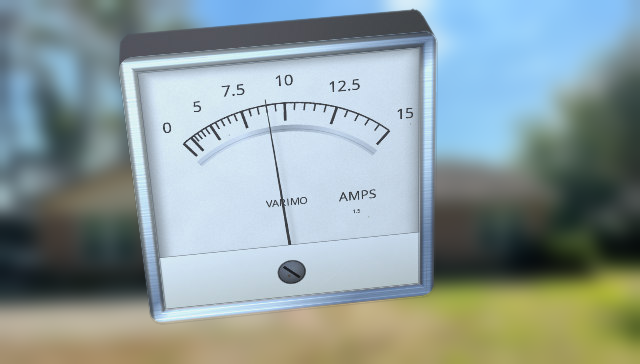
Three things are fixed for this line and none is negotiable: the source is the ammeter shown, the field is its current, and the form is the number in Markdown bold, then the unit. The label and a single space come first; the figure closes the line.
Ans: **9** A
